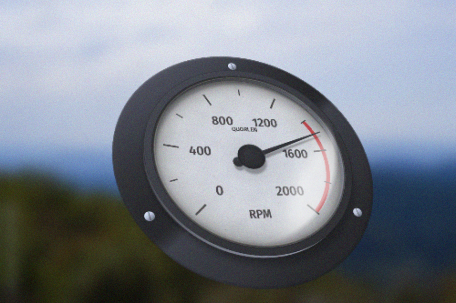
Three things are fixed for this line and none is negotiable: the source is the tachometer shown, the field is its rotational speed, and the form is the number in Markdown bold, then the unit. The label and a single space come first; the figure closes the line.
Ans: **1500** rpm
